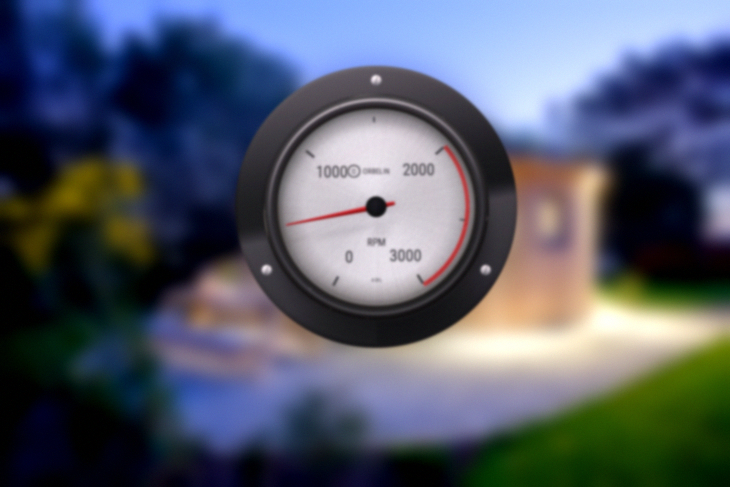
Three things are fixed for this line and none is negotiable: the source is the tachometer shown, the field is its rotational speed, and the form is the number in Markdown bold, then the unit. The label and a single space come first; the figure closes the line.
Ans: **500** rpm
